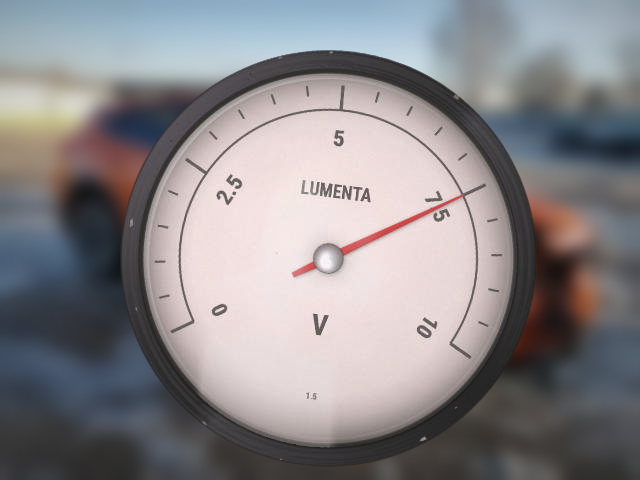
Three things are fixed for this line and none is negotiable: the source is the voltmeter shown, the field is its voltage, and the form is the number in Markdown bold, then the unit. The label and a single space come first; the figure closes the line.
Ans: **7.5** V
